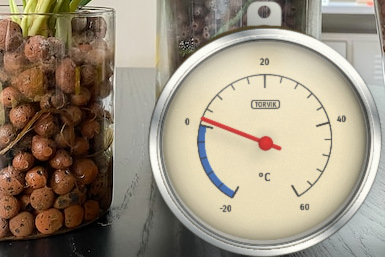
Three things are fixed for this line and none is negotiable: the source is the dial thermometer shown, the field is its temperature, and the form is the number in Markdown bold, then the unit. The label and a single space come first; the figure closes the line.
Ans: **2** °C
